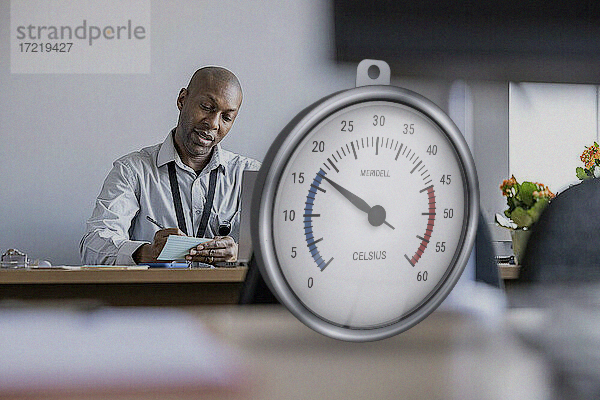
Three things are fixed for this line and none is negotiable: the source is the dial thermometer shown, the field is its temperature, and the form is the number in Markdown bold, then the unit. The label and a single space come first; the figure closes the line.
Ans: **17** °C
